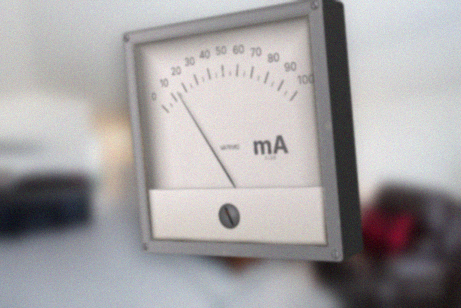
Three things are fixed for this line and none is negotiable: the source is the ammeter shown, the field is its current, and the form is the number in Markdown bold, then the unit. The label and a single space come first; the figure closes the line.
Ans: **15** mA
